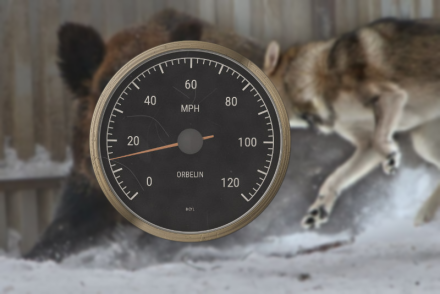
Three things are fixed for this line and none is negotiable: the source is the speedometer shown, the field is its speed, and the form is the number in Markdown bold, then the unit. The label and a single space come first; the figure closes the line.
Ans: **14** mph
